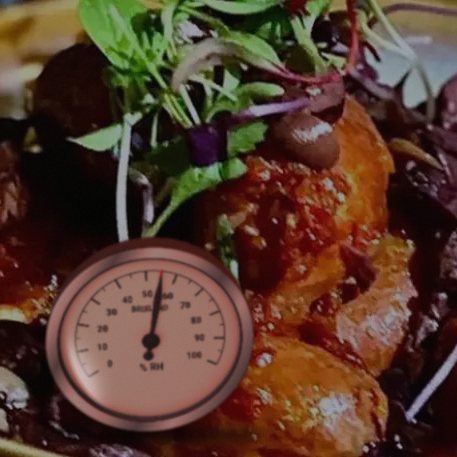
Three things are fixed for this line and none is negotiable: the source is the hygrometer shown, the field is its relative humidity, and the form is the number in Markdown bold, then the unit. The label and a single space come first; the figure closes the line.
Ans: **55** %
